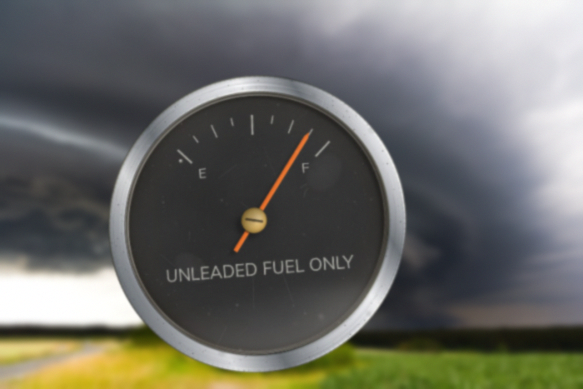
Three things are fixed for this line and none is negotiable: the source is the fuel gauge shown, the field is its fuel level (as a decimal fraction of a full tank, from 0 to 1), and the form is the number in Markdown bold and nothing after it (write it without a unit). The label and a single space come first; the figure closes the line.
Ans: **0.875**
